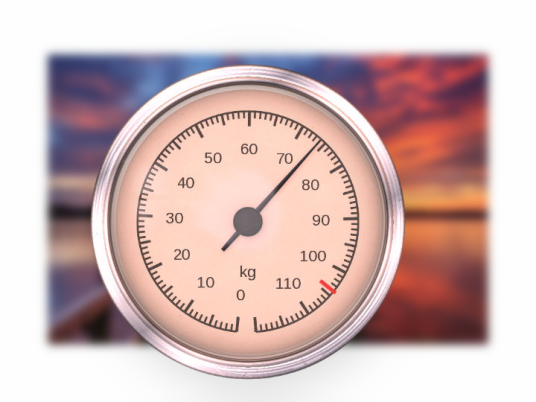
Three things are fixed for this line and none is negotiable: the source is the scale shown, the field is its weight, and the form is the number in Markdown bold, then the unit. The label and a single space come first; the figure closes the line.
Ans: **74** kg
